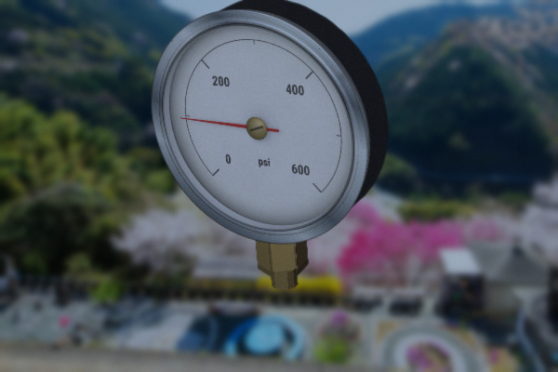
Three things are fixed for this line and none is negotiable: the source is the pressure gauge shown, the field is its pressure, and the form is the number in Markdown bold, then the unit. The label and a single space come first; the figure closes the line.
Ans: **100** psi
